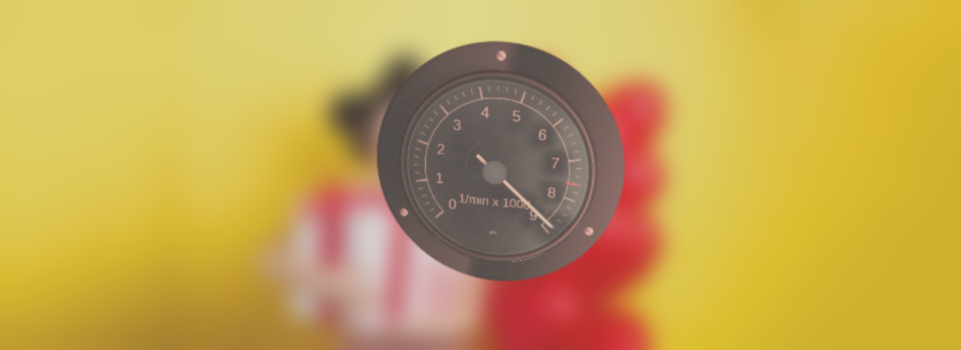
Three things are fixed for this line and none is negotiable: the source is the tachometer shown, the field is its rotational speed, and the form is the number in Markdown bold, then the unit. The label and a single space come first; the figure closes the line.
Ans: **8800** rpm
